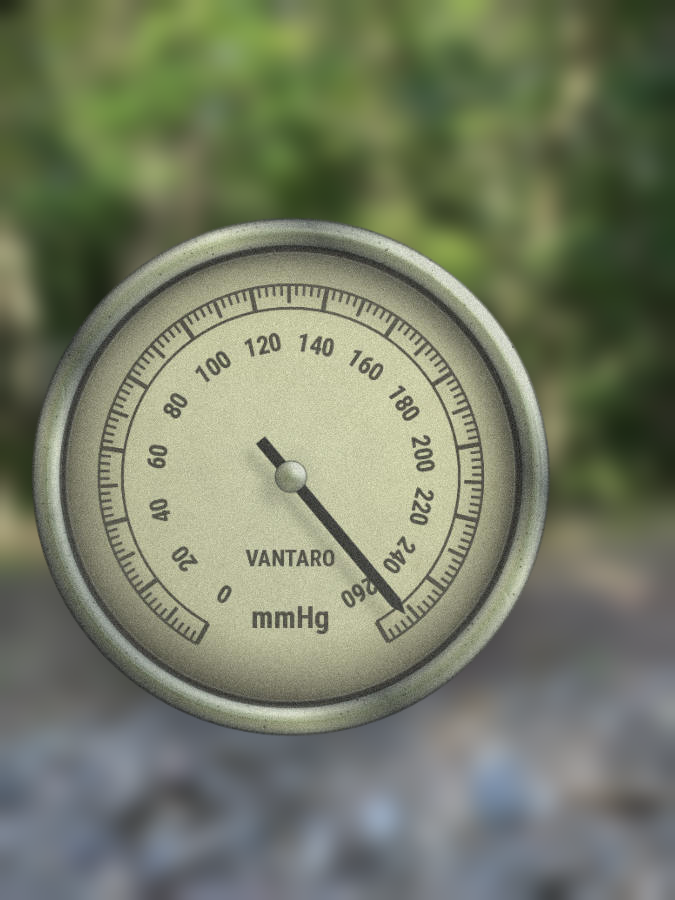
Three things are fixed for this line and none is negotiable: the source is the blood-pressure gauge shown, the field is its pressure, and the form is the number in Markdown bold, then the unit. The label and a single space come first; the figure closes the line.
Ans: **252** mmHg
